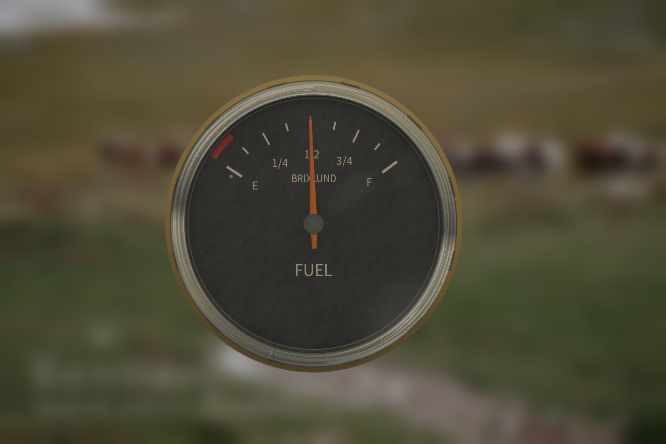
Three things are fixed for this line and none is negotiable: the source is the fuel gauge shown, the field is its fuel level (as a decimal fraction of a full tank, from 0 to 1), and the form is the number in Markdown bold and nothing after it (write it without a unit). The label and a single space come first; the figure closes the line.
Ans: **0.5**
